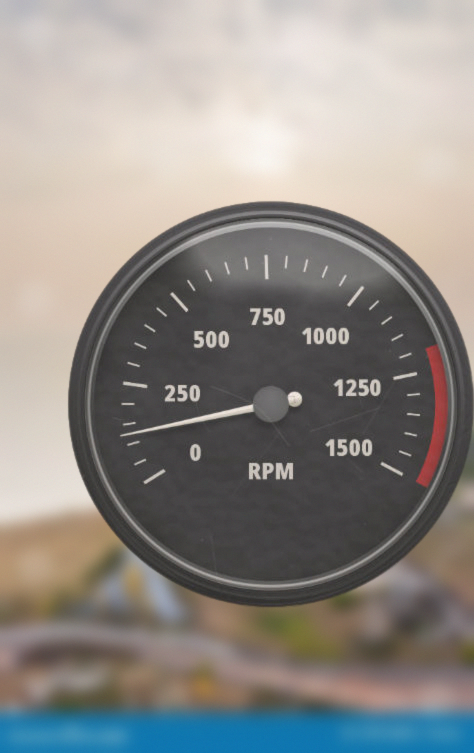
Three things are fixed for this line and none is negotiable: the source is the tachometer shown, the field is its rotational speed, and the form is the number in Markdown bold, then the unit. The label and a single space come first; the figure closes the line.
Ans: **125** rpm
